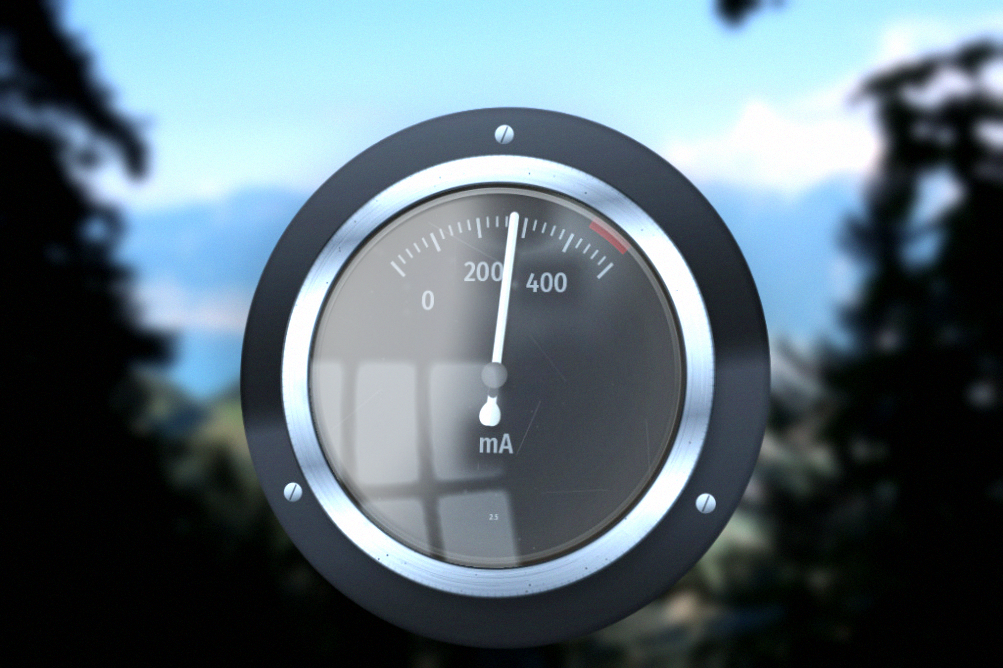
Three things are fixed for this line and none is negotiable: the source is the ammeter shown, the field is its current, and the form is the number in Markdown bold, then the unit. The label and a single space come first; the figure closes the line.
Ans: **280** mA
